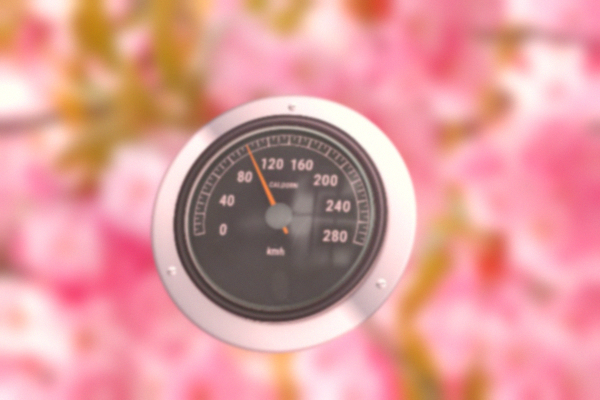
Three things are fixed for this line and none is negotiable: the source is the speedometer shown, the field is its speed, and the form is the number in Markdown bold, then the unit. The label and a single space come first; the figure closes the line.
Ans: **100** km/h
